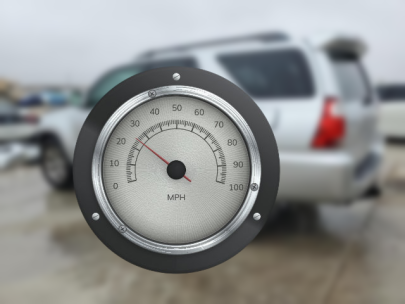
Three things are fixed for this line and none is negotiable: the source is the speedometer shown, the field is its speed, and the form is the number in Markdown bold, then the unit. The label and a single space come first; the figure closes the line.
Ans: **25** mph
